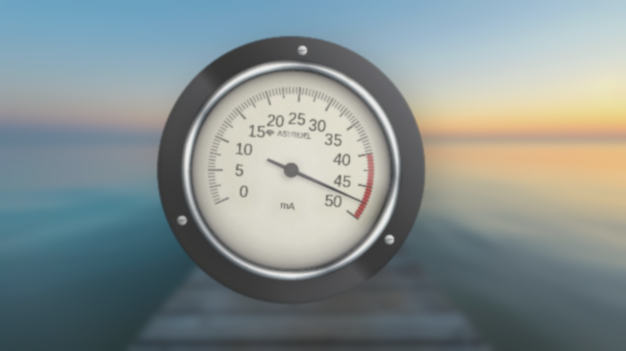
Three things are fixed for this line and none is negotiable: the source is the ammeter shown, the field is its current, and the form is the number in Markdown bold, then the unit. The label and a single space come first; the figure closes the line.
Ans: **47.5** mA
